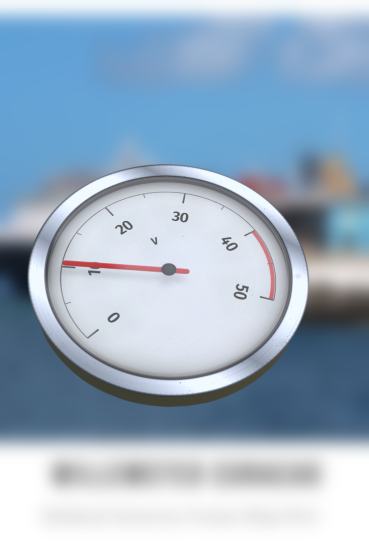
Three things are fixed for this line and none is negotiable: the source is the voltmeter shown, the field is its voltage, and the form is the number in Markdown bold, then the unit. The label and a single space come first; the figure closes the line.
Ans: **10** V
